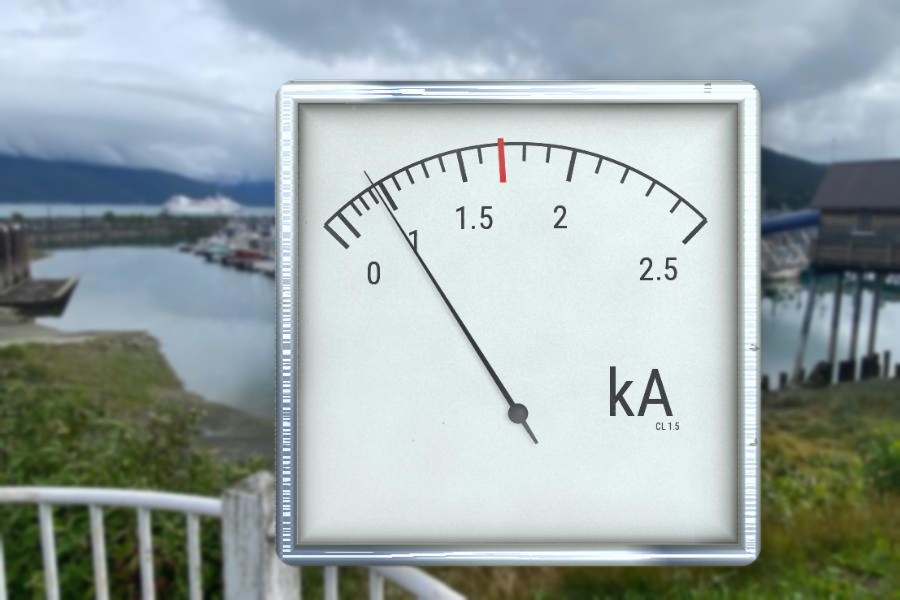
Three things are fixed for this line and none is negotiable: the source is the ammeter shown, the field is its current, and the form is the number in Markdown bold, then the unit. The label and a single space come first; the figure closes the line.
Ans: **0.95** kA
